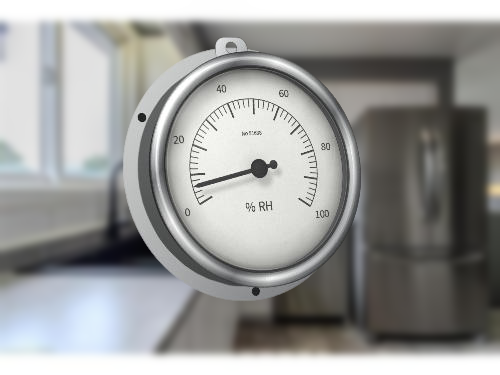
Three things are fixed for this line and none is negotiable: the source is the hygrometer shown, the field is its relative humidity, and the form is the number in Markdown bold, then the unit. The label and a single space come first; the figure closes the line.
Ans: **6** %
